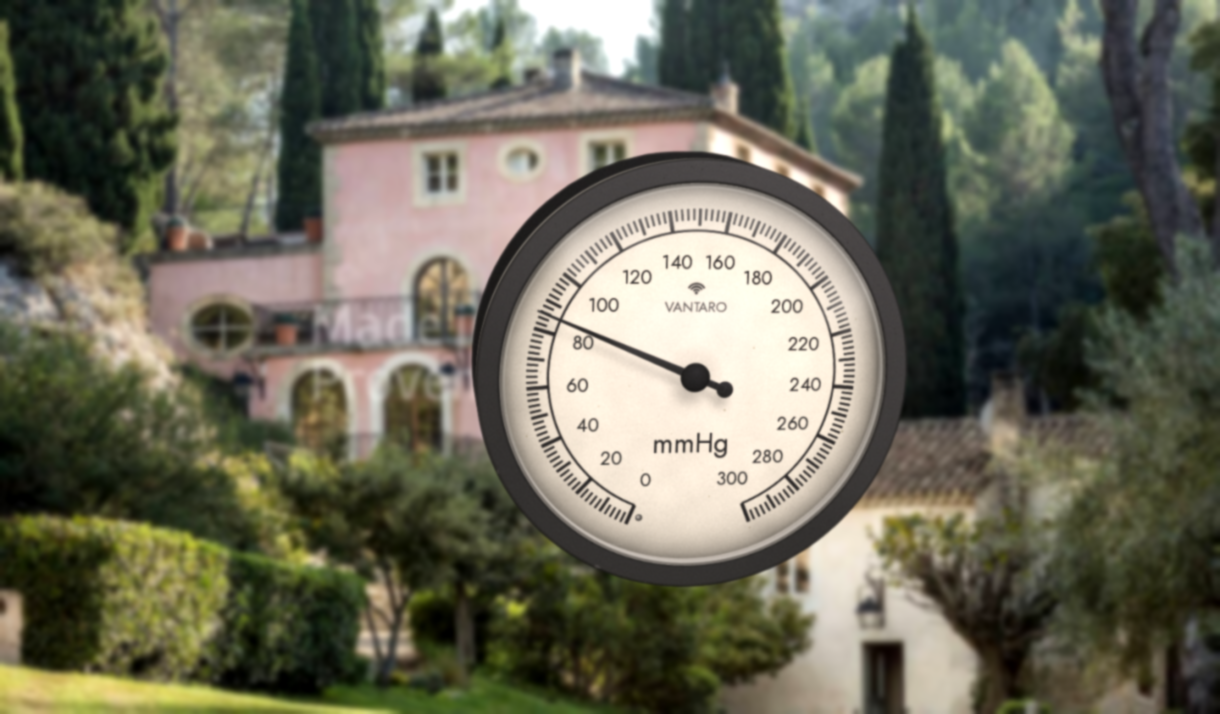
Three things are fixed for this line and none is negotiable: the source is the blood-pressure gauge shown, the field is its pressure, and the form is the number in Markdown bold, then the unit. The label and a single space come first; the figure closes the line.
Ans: **86** mmHg
